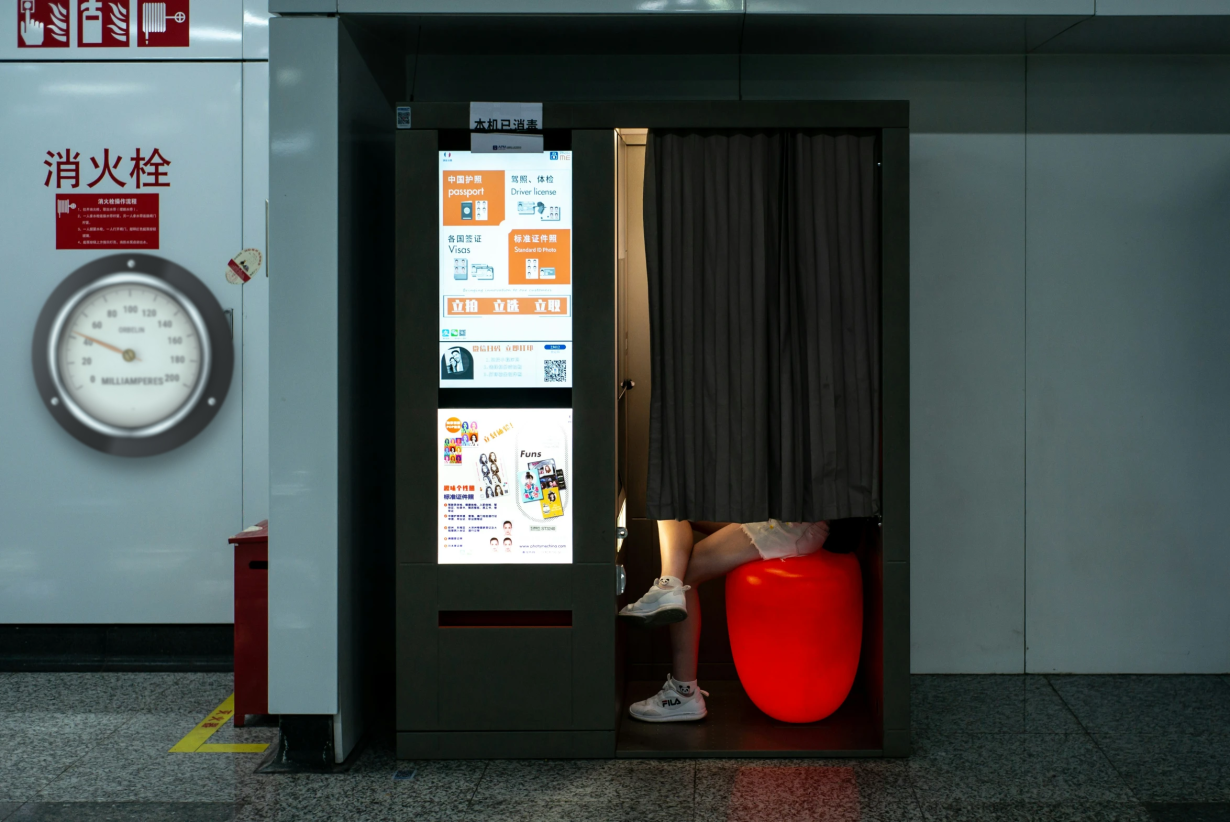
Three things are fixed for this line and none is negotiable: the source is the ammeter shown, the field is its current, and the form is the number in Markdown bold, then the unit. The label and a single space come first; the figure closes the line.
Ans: **45** mA
